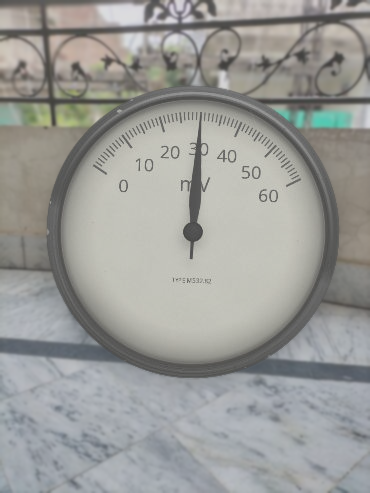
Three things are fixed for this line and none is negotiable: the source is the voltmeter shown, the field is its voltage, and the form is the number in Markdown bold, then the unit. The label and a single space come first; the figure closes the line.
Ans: **30** mV
